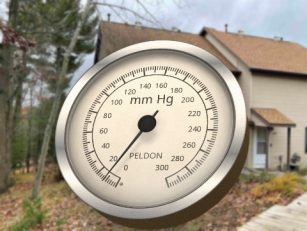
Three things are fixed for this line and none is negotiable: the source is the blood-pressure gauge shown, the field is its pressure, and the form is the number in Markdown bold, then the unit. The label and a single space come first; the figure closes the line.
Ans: **10** mmHg
